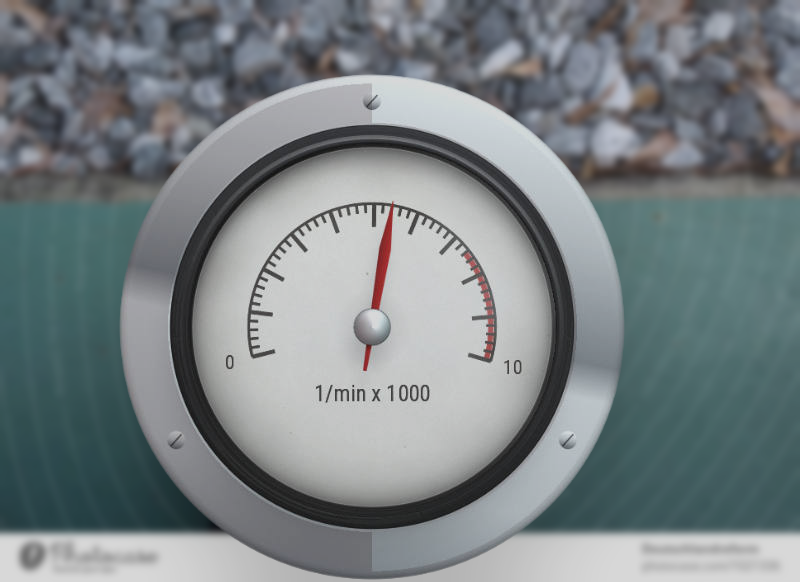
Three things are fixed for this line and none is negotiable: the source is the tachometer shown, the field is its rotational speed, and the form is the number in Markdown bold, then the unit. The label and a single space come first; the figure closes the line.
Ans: **5400** rpm
